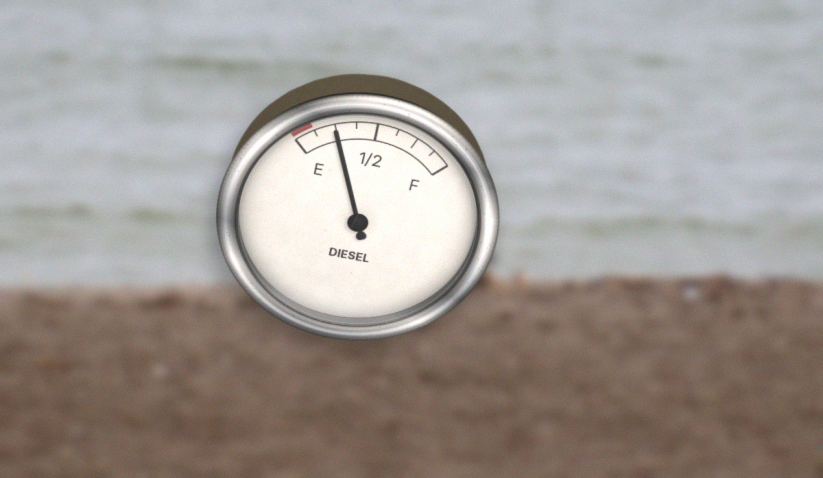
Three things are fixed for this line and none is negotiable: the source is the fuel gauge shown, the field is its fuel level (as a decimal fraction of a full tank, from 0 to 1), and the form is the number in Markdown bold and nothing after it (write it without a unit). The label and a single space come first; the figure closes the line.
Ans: **0.25**
